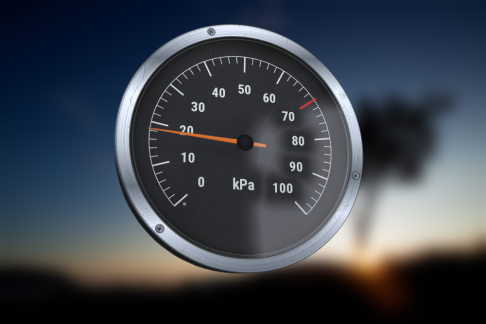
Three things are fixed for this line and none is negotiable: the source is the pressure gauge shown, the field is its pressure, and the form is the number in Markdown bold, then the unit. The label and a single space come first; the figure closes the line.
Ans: **18** kPa
